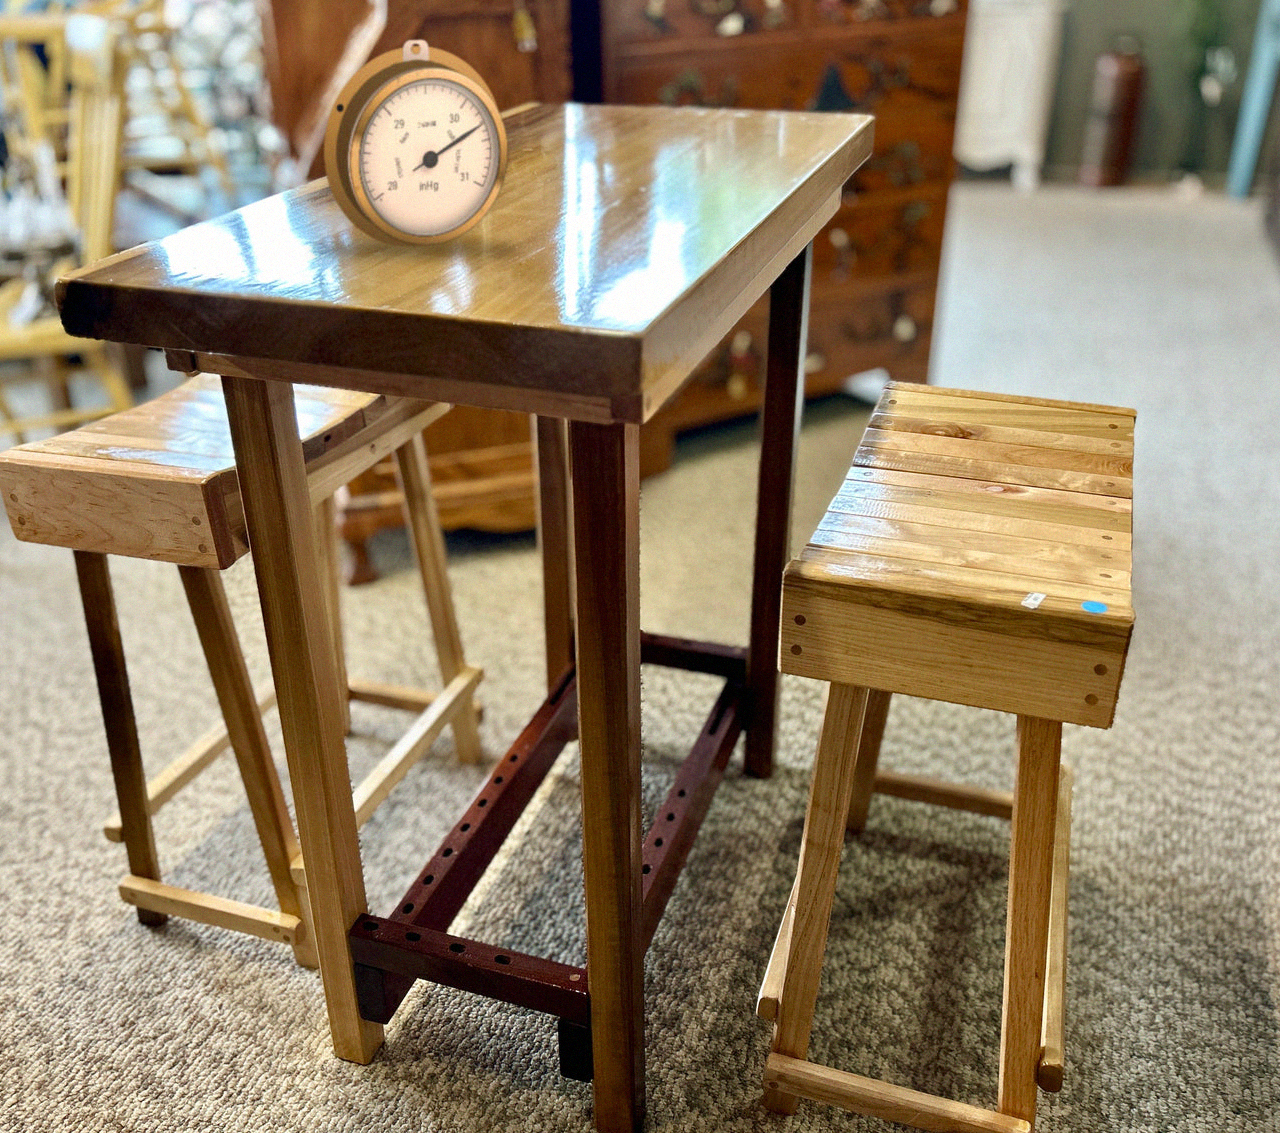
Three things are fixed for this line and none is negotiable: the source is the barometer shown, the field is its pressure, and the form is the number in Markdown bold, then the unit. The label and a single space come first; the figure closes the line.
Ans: **30.3** inHg
